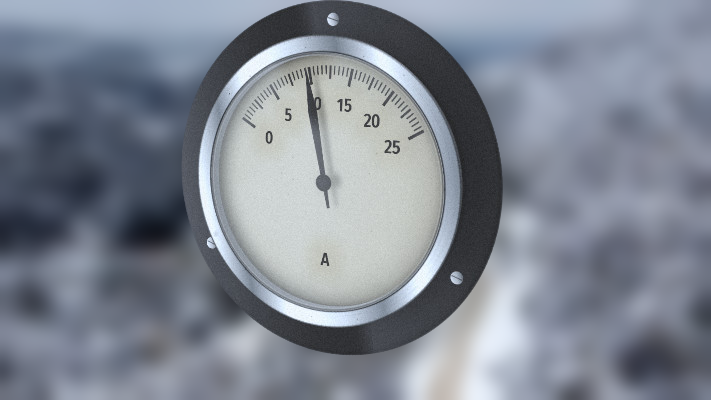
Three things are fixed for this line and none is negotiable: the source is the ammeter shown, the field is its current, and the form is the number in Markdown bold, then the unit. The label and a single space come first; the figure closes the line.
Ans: **10** A
